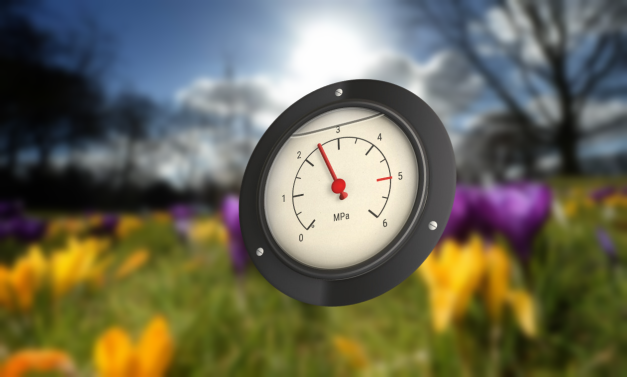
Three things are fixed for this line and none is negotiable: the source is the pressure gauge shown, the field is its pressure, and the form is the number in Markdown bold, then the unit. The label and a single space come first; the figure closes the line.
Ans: **2.5** MPa
